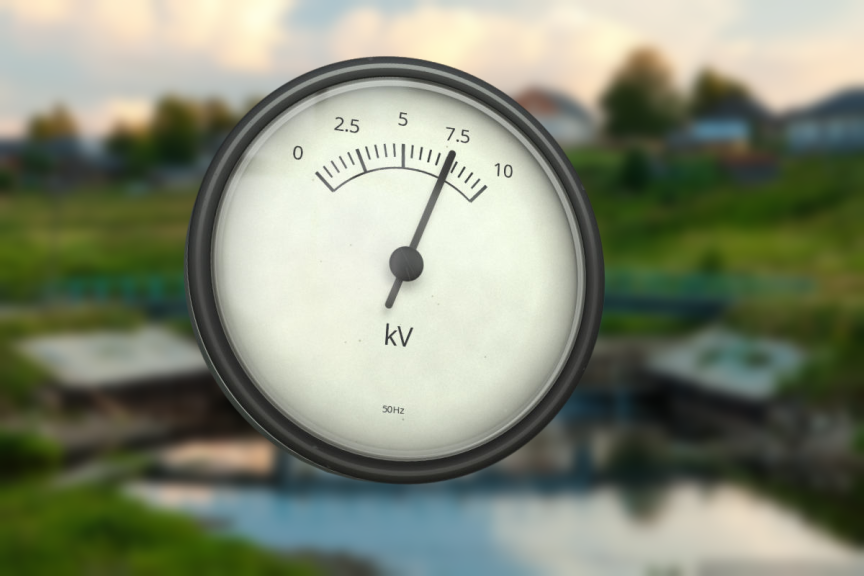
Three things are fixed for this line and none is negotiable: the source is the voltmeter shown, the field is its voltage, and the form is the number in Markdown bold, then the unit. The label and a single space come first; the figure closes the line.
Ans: **7.5** kV
